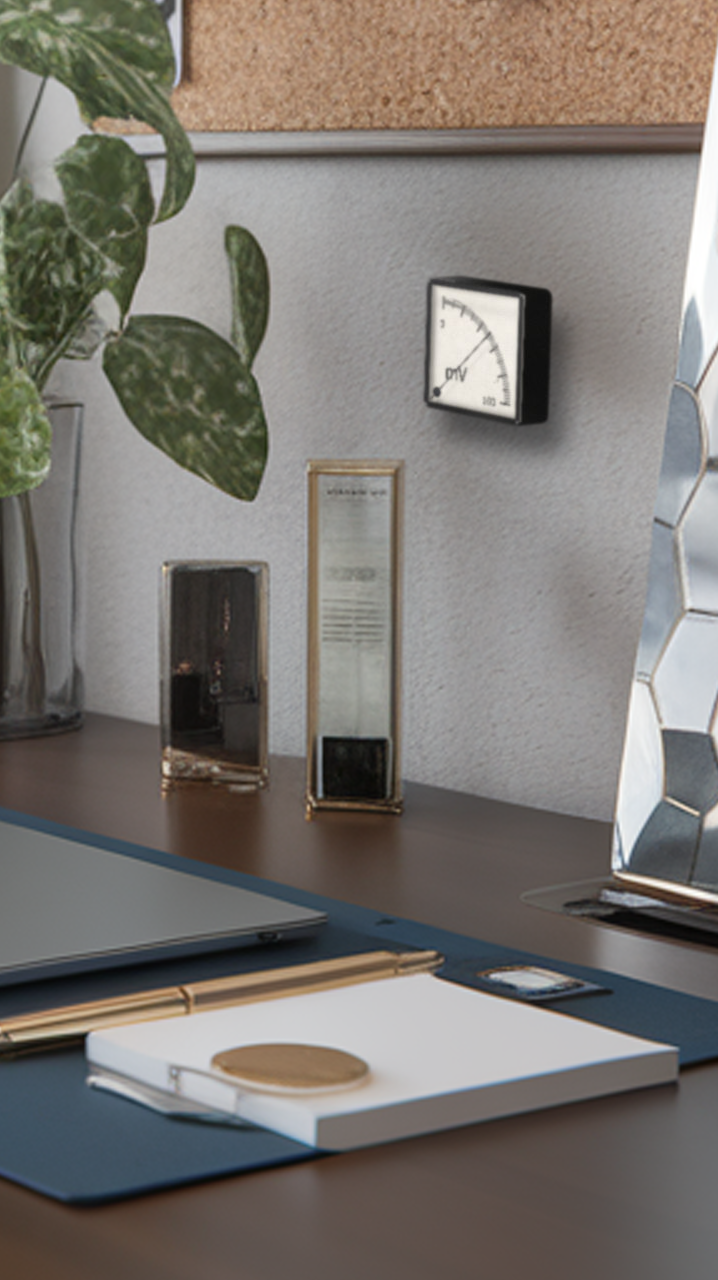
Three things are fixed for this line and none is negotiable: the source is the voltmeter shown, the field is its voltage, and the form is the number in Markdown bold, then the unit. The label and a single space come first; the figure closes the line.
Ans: **50** mV
